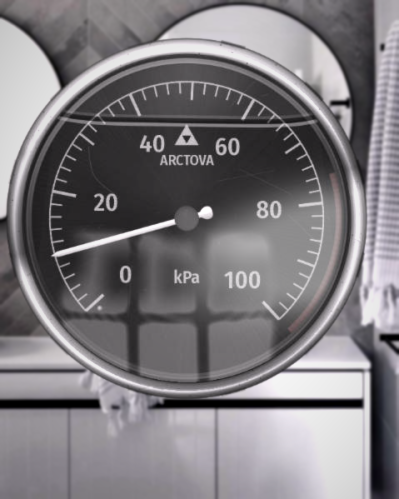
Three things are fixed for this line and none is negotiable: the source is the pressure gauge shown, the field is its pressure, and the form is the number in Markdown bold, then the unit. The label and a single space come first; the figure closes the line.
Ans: **10** kPa
